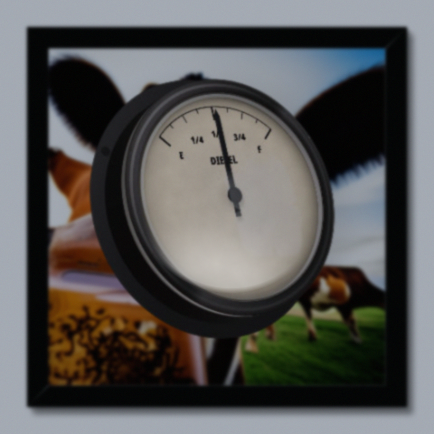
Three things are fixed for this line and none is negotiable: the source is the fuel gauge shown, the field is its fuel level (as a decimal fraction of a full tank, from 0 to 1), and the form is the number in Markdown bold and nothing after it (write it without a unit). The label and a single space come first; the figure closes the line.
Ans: **0.5**
